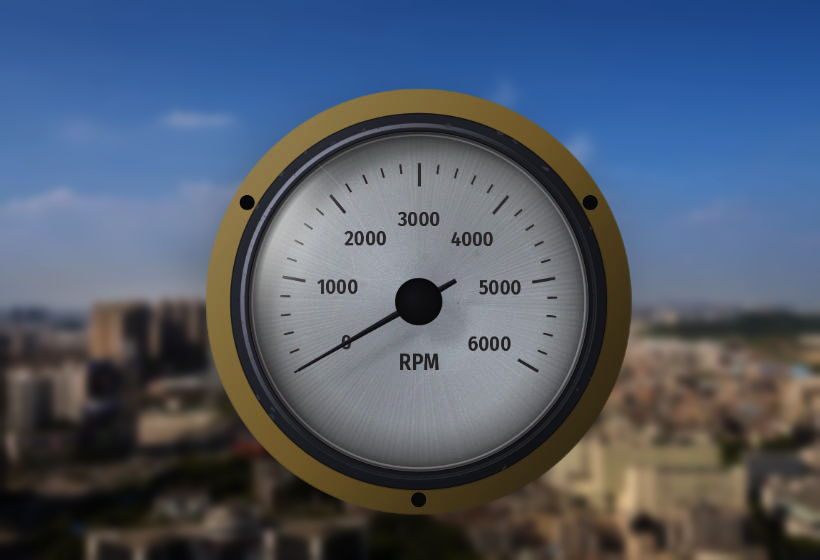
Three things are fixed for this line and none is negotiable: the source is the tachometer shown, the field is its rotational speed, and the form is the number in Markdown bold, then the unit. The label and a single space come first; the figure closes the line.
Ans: **0** rpm
